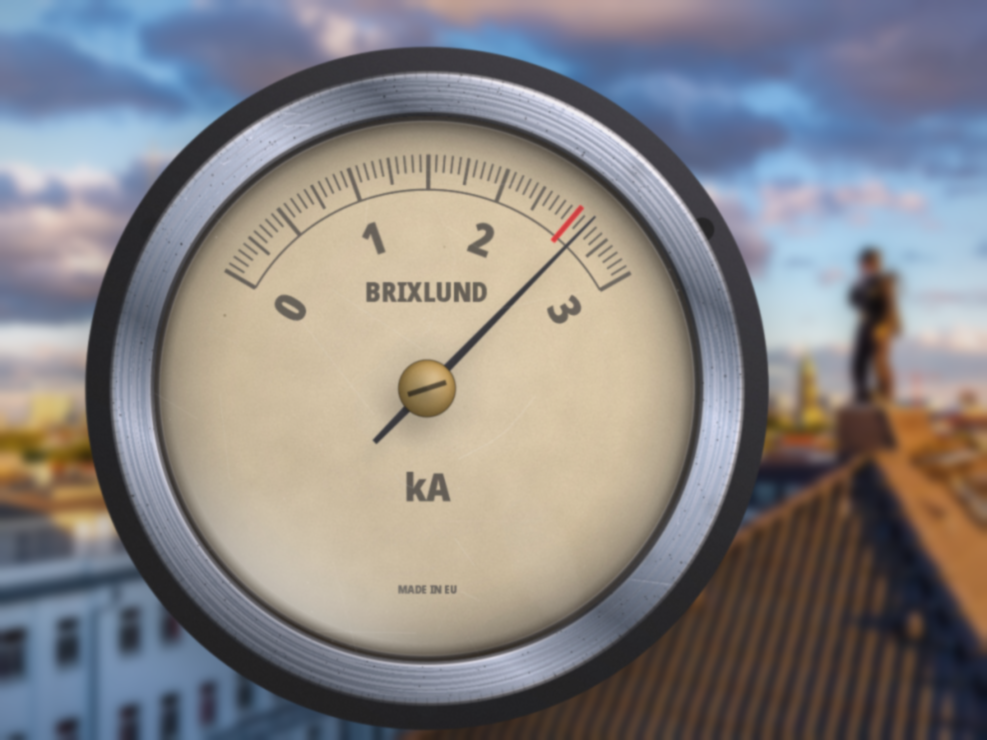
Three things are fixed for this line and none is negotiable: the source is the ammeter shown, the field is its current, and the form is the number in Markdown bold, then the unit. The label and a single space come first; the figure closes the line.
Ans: **2.6** kA
